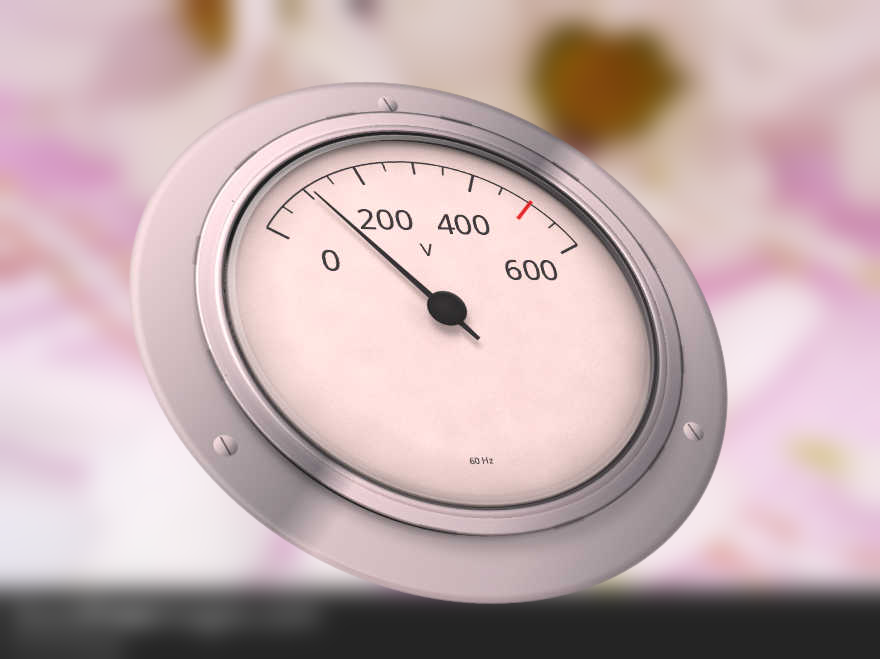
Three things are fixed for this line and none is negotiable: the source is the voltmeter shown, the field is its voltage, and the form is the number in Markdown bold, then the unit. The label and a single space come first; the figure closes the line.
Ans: **100** V
